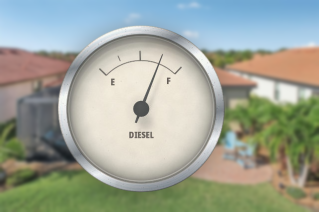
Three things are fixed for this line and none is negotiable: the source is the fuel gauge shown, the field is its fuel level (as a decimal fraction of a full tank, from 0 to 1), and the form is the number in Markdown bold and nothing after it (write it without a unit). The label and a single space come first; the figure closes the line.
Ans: **0.75**
